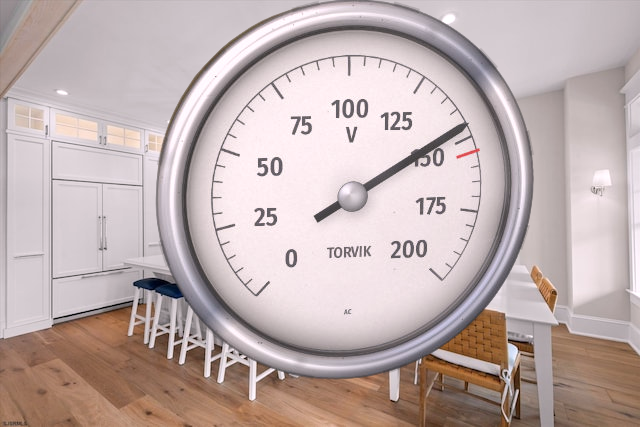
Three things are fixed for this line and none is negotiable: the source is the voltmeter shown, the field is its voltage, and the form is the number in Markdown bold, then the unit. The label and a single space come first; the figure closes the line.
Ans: **145** V
